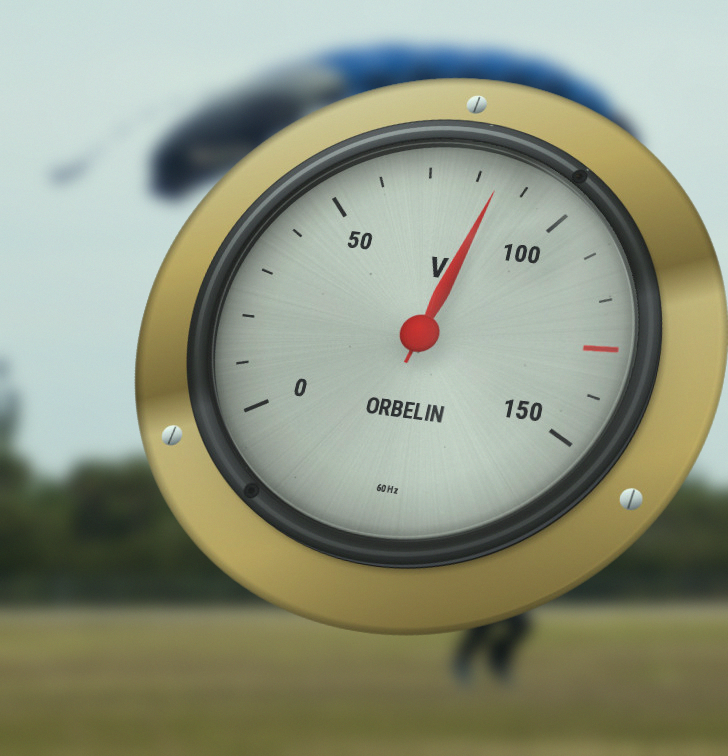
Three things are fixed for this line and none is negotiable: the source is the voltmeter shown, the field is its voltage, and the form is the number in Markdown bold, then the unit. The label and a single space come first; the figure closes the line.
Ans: **85** V
